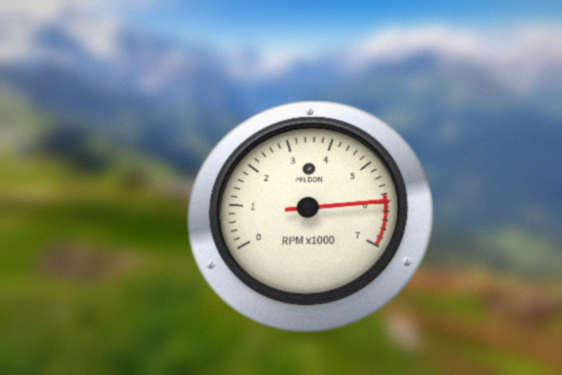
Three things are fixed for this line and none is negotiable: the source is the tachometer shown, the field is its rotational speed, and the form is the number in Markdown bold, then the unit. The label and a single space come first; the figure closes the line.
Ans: **6000** rpm
